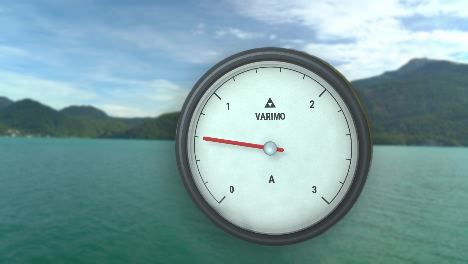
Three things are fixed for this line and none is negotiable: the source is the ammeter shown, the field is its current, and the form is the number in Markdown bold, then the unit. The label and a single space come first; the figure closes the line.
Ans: **0.6** A
